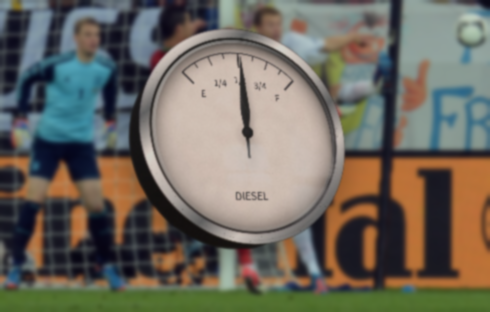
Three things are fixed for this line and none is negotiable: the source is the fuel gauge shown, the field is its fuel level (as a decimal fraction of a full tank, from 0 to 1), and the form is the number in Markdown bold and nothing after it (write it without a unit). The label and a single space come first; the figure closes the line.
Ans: **0.5**
